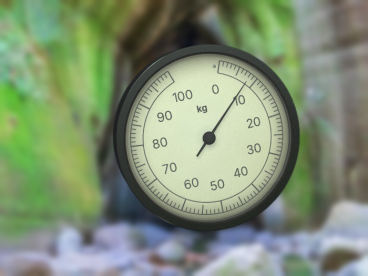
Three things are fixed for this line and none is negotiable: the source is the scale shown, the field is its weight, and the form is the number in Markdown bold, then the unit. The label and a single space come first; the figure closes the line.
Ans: **8** kg
